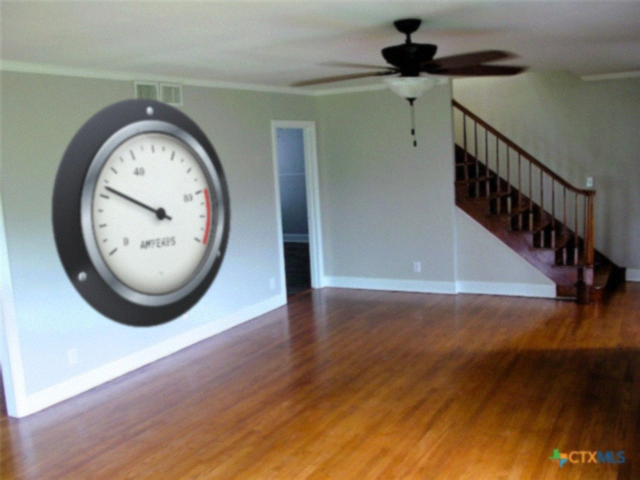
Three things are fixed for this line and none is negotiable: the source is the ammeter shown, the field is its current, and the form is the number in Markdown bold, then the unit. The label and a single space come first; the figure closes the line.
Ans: **22.5** A
